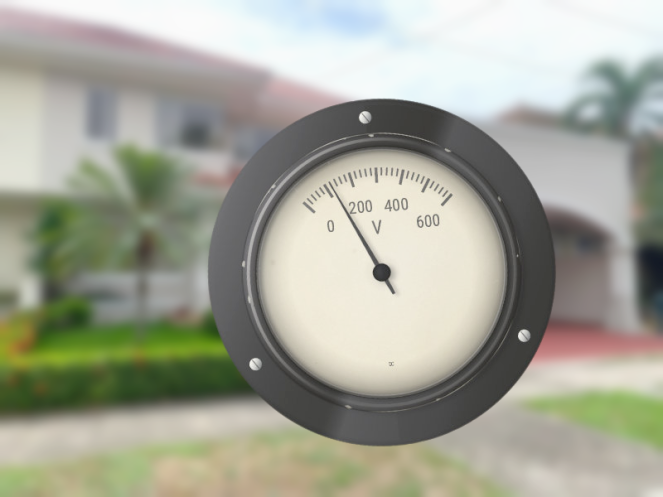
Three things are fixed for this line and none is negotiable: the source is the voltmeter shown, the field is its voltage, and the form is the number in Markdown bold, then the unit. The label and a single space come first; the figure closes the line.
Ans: **120** V
